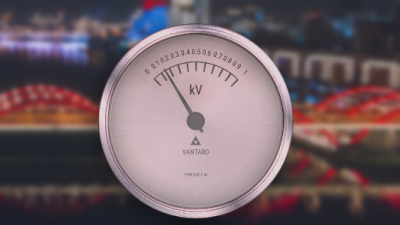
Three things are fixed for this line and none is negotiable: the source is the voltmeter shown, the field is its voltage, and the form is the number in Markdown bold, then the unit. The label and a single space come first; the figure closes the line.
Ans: **0.15** kV
